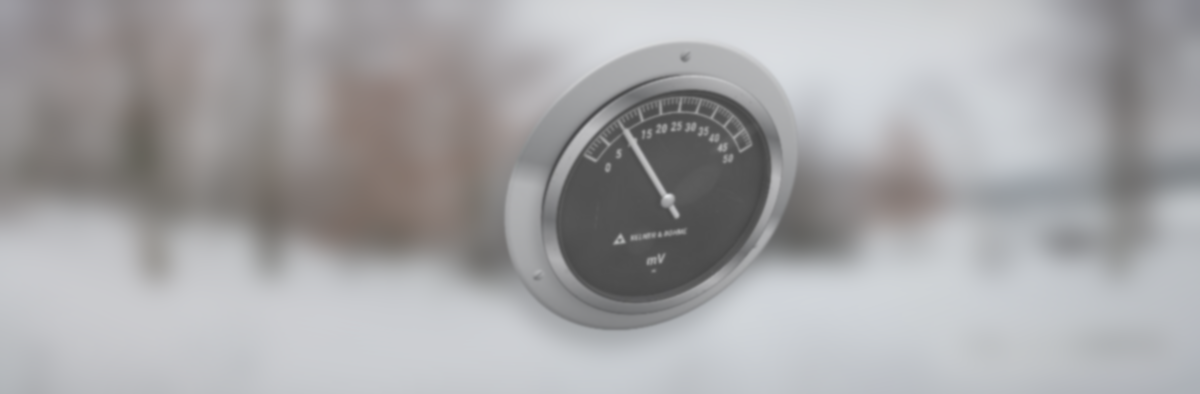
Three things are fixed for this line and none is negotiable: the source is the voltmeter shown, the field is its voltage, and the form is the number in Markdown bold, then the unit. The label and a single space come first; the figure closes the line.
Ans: **10** mV
